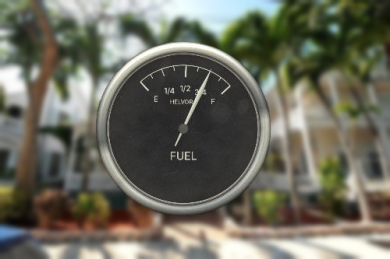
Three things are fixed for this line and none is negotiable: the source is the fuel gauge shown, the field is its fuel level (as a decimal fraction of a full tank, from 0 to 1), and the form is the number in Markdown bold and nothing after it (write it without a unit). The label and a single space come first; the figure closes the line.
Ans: **0.75**
